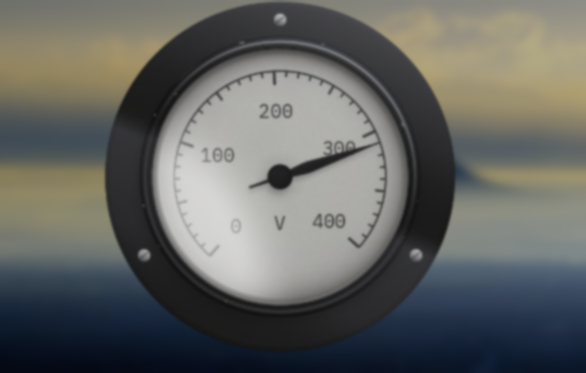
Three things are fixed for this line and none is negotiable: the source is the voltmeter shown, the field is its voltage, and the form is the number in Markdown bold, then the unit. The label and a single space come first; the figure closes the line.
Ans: **310** V
